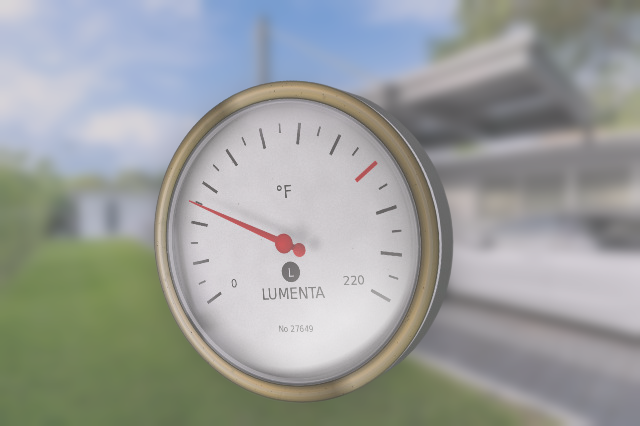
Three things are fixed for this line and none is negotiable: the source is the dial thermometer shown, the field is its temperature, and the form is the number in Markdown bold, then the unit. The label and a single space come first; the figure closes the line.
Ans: **50** °F
